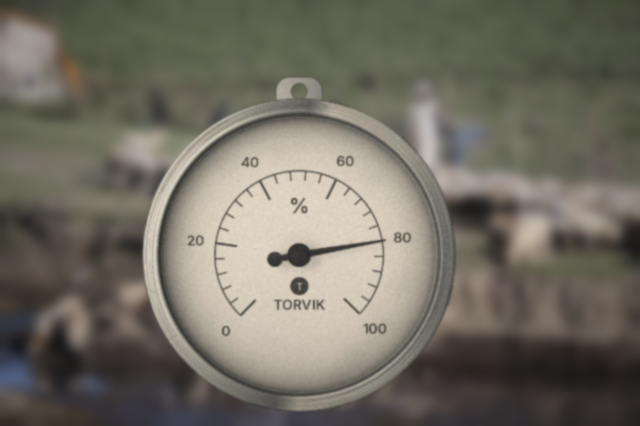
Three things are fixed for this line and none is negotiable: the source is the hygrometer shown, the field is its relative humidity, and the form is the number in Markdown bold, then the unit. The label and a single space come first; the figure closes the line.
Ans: **80** %
